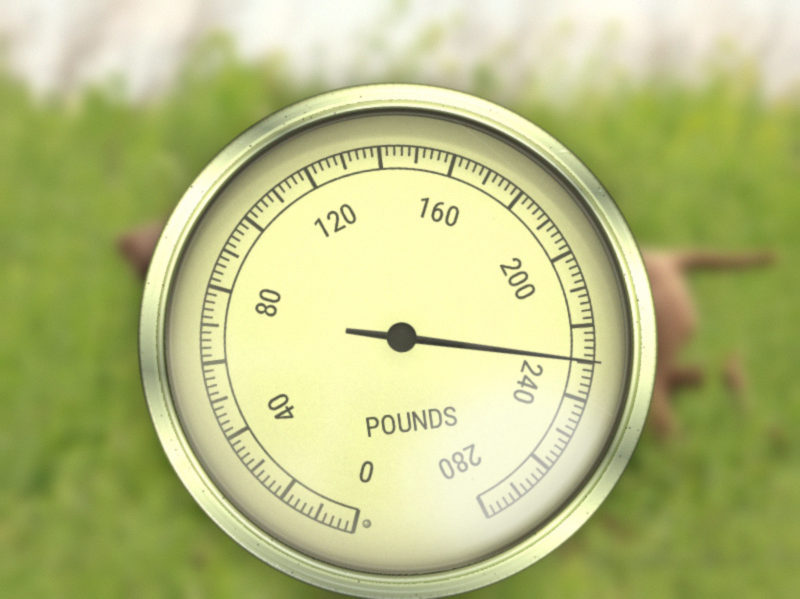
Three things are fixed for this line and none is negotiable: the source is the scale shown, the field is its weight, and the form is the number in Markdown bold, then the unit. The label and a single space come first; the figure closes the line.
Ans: **230** lb
